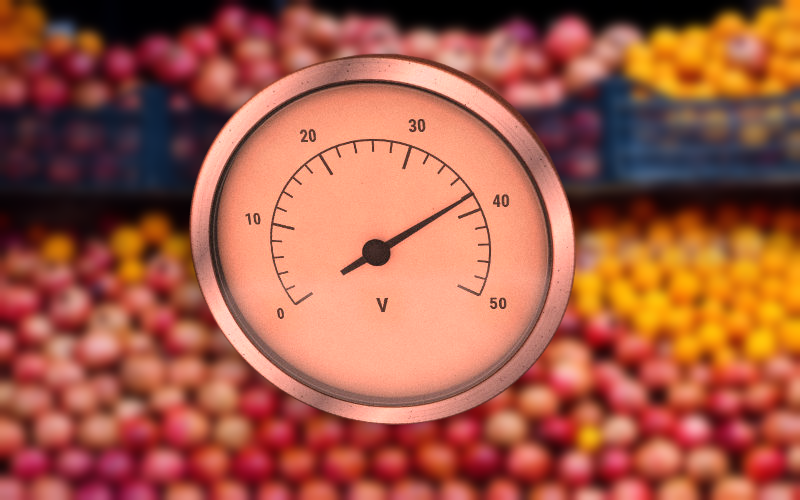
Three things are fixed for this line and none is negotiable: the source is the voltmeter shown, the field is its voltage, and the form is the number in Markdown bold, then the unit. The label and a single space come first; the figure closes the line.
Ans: **38** V
